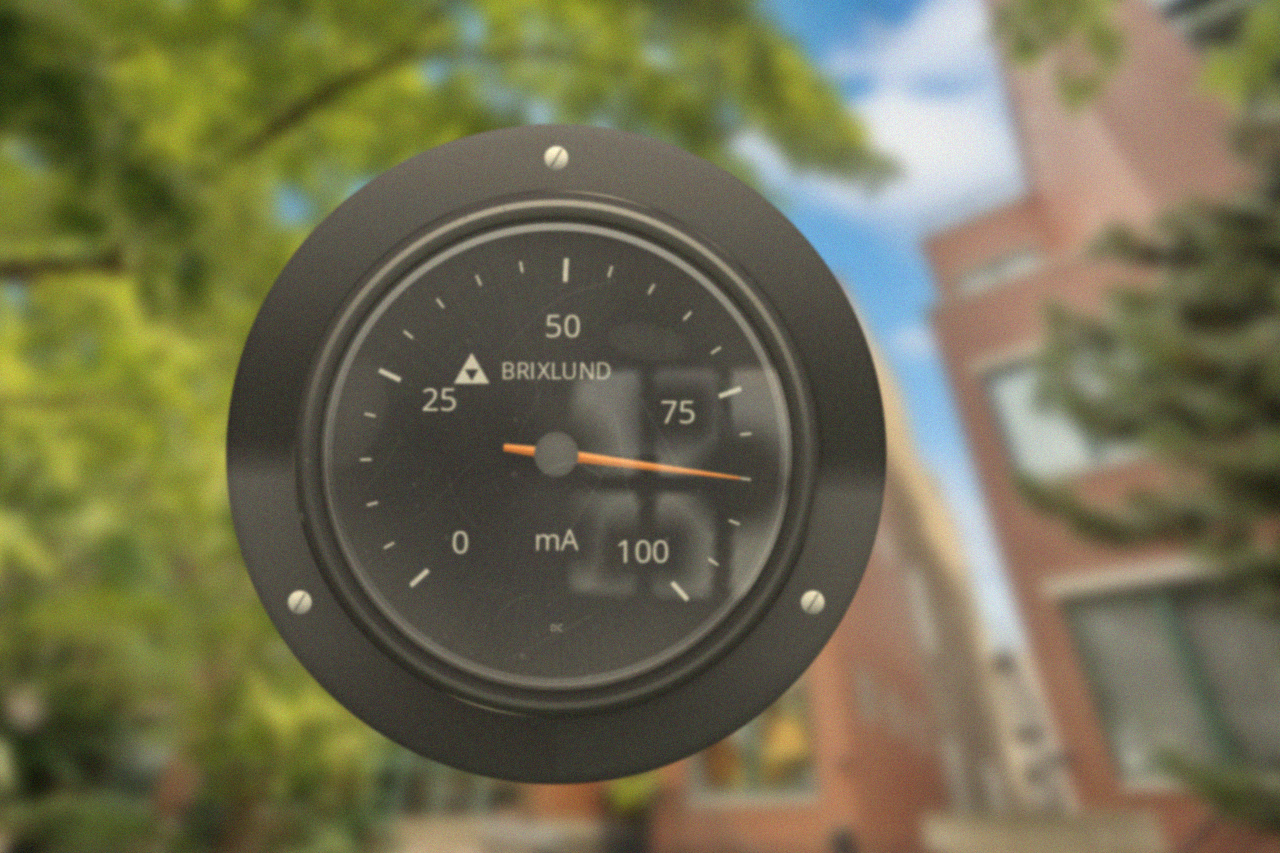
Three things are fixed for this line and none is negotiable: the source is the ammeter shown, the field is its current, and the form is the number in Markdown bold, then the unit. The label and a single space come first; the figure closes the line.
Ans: **85** mA
